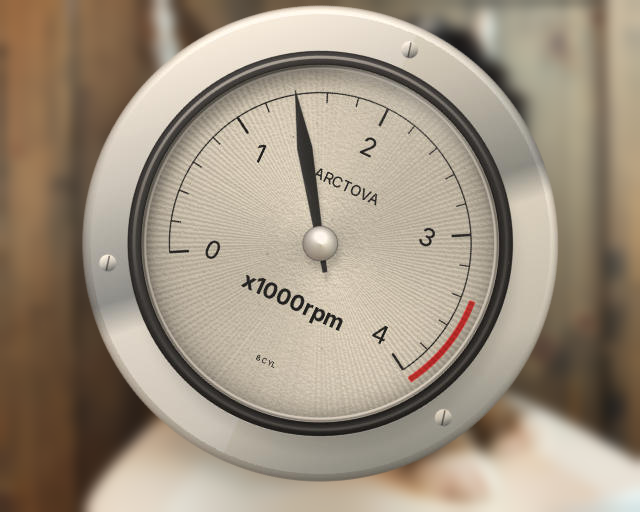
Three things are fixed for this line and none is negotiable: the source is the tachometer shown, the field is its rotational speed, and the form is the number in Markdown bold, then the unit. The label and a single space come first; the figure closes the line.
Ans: **1400** rpm
